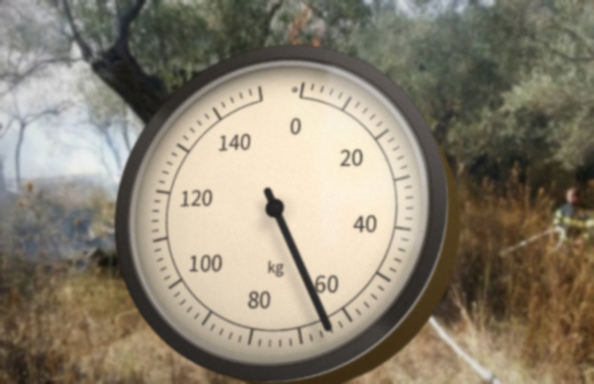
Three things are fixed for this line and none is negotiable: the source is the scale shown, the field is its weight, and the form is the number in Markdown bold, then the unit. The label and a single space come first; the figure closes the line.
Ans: **64** kg
